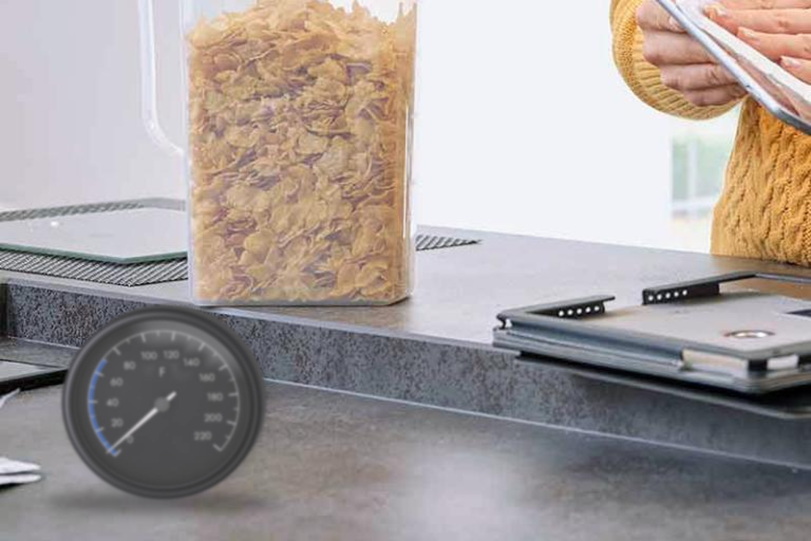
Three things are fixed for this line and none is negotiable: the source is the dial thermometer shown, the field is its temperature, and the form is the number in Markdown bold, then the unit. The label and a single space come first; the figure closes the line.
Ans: **5** °F
